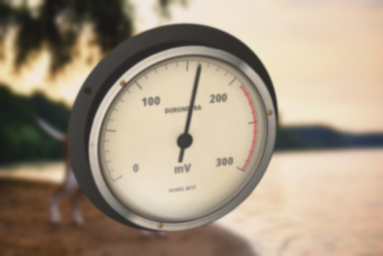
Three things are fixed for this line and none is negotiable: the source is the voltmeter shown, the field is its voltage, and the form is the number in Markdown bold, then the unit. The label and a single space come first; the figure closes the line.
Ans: **160** mV
